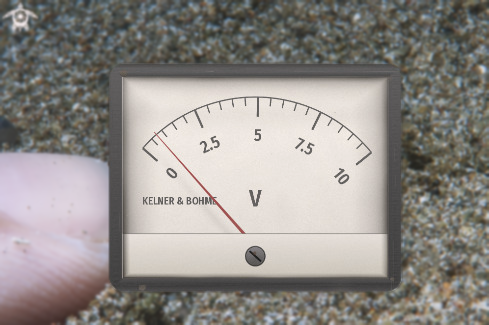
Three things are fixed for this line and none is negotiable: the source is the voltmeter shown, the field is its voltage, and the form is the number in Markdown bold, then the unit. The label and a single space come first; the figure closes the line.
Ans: **0.75** V
